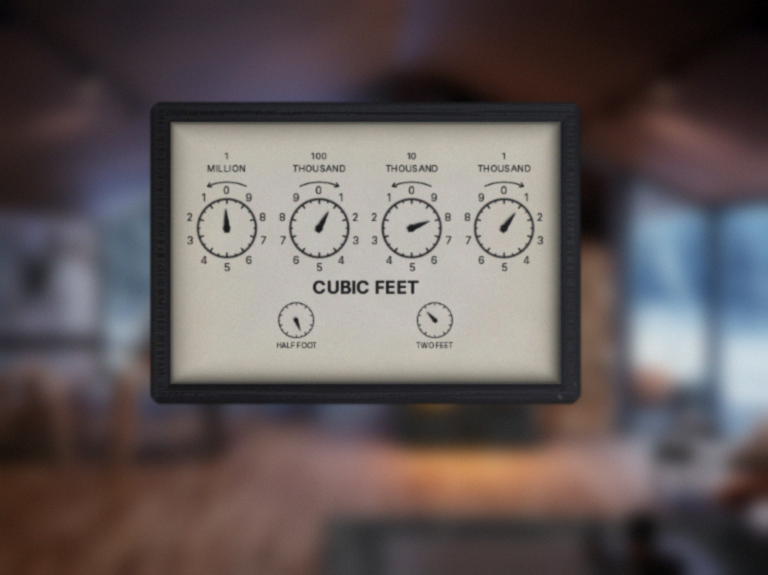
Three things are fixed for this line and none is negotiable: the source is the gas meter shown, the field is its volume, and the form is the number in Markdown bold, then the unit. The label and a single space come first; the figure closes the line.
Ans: **8100** ft³
